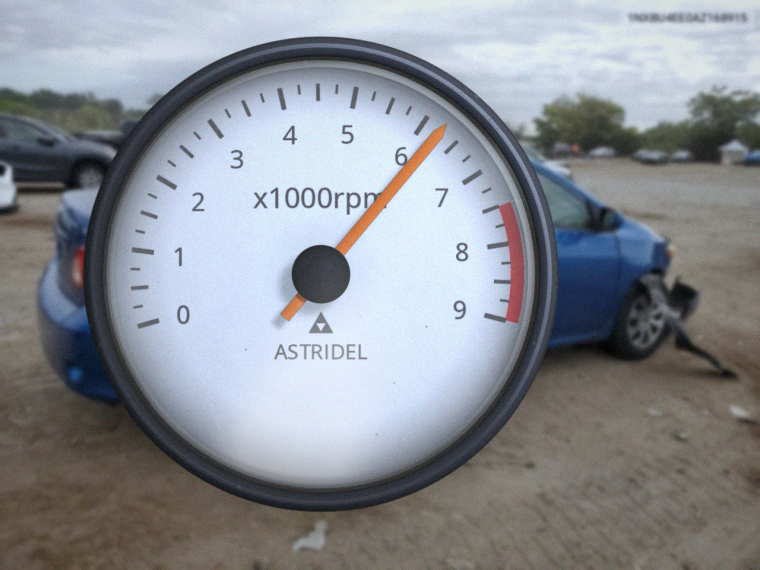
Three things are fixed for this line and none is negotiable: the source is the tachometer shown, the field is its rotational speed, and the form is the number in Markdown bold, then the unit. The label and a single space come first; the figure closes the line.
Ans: **6250** rpm
